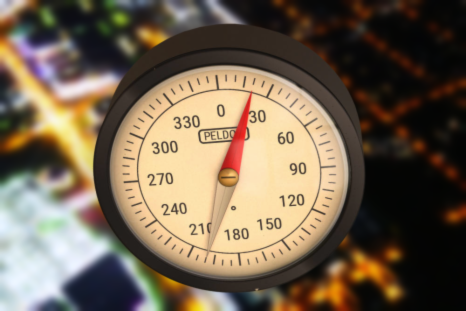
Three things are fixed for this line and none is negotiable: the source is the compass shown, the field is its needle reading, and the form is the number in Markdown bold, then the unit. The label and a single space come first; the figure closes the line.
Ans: **20** °
